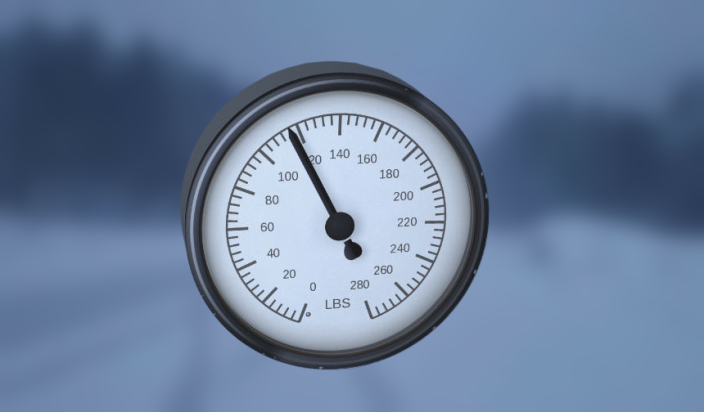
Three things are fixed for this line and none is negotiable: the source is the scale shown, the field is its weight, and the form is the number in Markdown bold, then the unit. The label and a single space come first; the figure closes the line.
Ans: **116** lb
